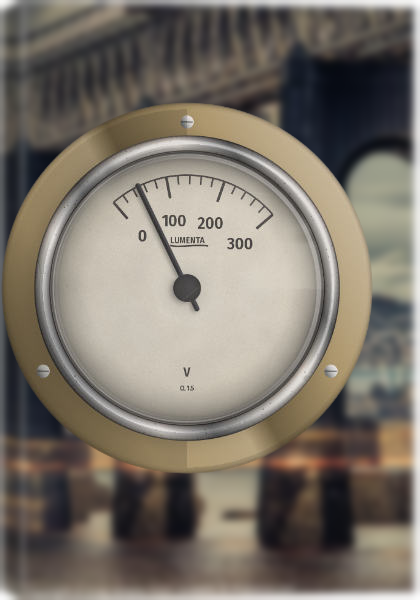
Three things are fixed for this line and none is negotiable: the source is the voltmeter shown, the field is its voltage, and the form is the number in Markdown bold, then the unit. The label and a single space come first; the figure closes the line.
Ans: **50** V
